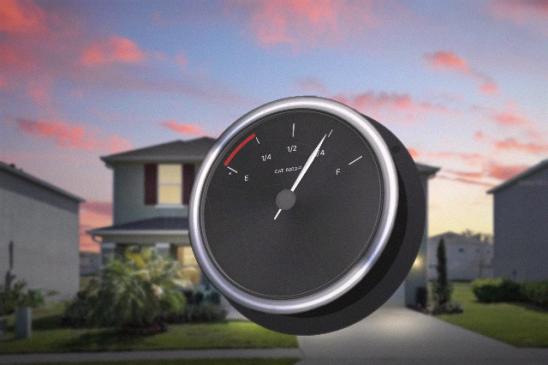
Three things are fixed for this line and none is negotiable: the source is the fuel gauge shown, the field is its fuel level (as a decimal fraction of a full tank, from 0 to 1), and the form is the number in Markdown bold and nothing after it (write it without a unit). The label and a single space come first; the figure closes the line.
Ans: **0.75**
